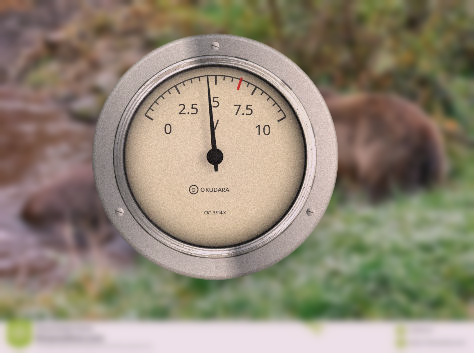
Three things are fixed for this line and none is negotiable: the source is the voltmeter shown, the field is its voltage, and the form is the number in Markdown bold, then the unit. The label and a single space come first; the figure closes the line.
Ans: **4.5** V
